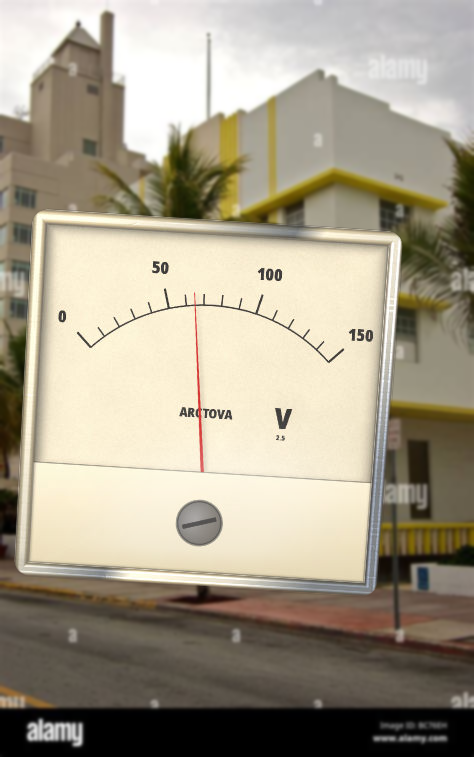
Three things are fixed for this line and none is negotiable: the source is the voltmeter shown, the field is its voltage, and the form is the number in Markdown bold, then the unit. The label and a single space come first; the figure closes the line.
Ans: **65** V
